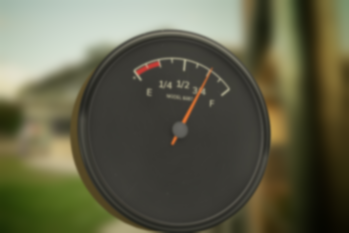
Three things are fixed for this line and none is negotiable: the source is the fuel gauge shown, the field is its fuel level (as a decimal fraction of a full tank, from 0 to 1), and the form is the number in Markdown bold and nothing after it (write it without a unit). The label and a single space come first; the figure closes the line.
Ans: **0.75**
